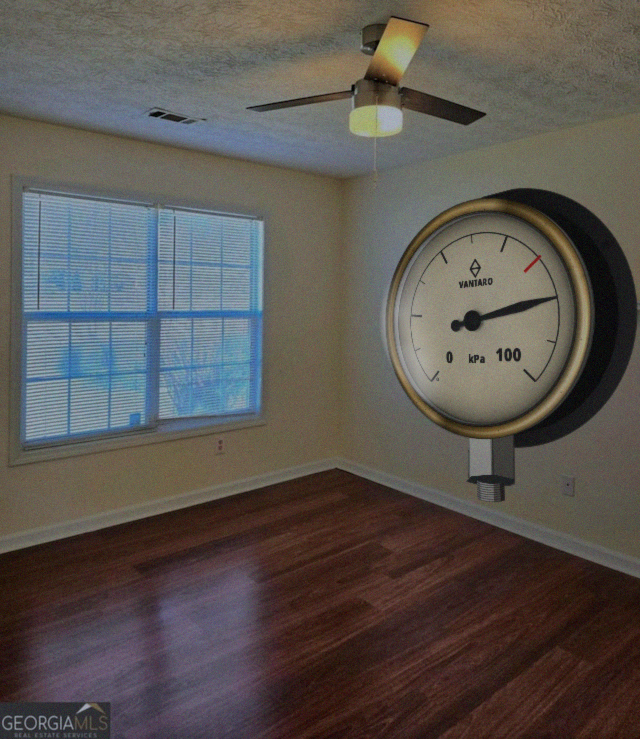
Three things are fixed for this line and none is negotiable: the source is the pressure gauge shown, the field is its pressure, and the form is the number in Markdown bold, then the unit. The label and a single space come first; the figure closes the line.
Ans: **80** kPa
